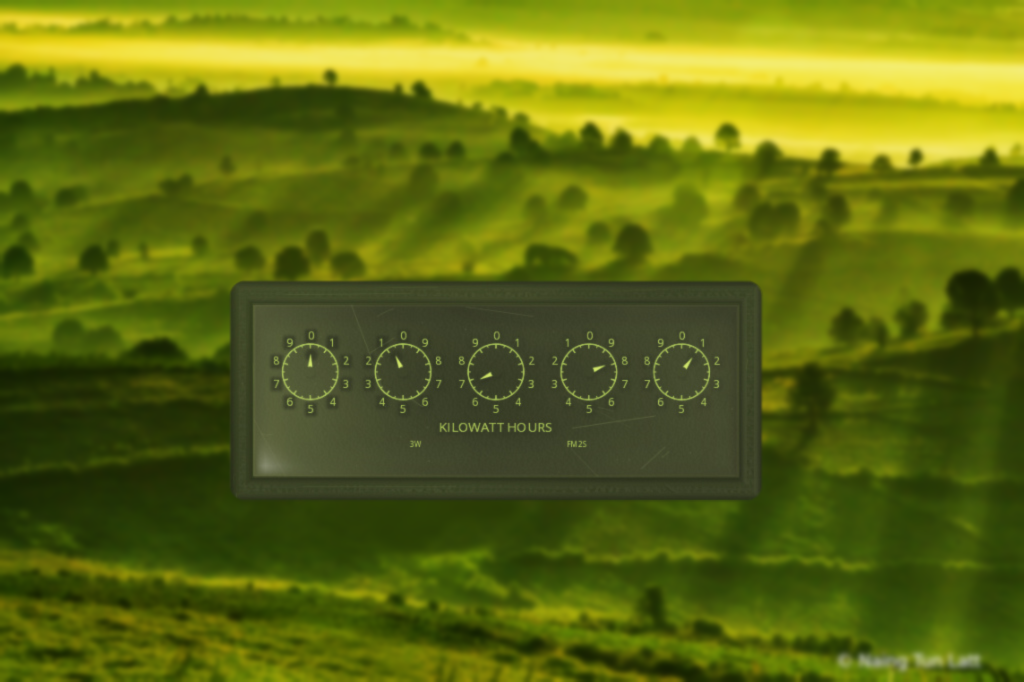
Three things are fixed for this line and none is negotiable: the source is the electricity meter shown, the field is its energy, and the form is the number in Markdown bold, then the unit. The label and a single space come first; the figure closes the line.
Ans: **681** kWh
